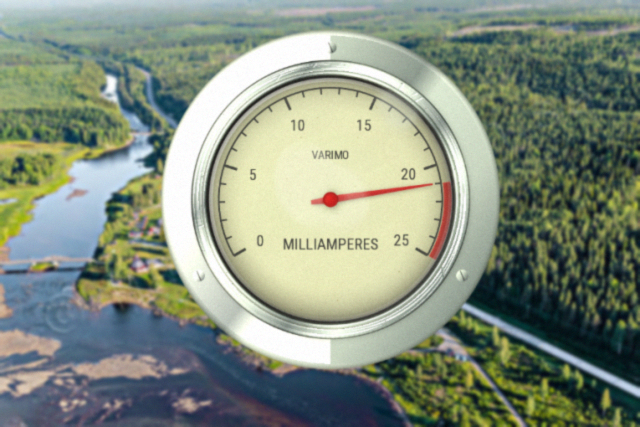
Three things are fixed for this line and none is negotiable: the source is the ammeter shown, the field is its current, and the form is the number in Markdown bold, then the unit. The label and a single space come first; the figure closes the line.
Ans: **21** mA
